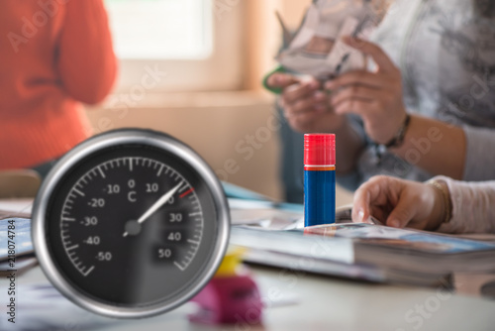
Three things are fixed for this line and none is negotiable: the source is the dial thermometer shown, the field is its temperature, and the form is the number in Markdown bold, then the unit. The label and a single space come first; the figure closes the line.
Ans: **18** °C
